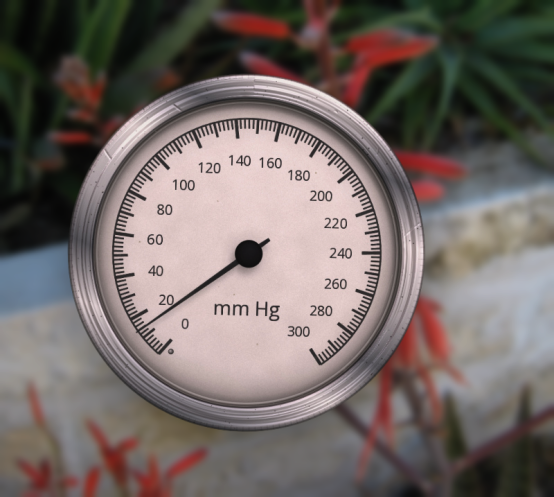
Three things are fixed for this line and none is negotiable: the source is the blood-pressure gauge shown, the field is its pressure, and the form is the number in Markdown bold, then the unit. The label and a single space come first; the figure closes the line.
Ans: **14** mmHg
